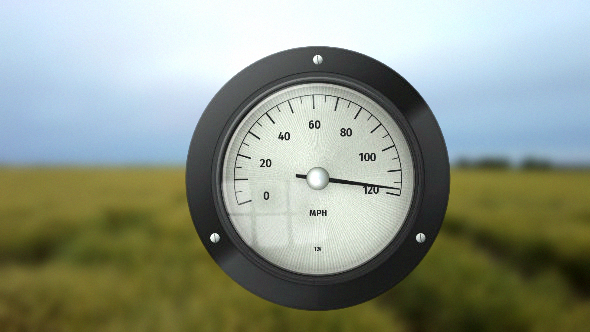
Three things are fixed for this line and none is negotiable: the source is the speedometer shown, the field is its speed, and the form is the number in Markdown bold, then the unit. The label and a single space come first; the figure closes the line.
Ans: **117.5** mph
